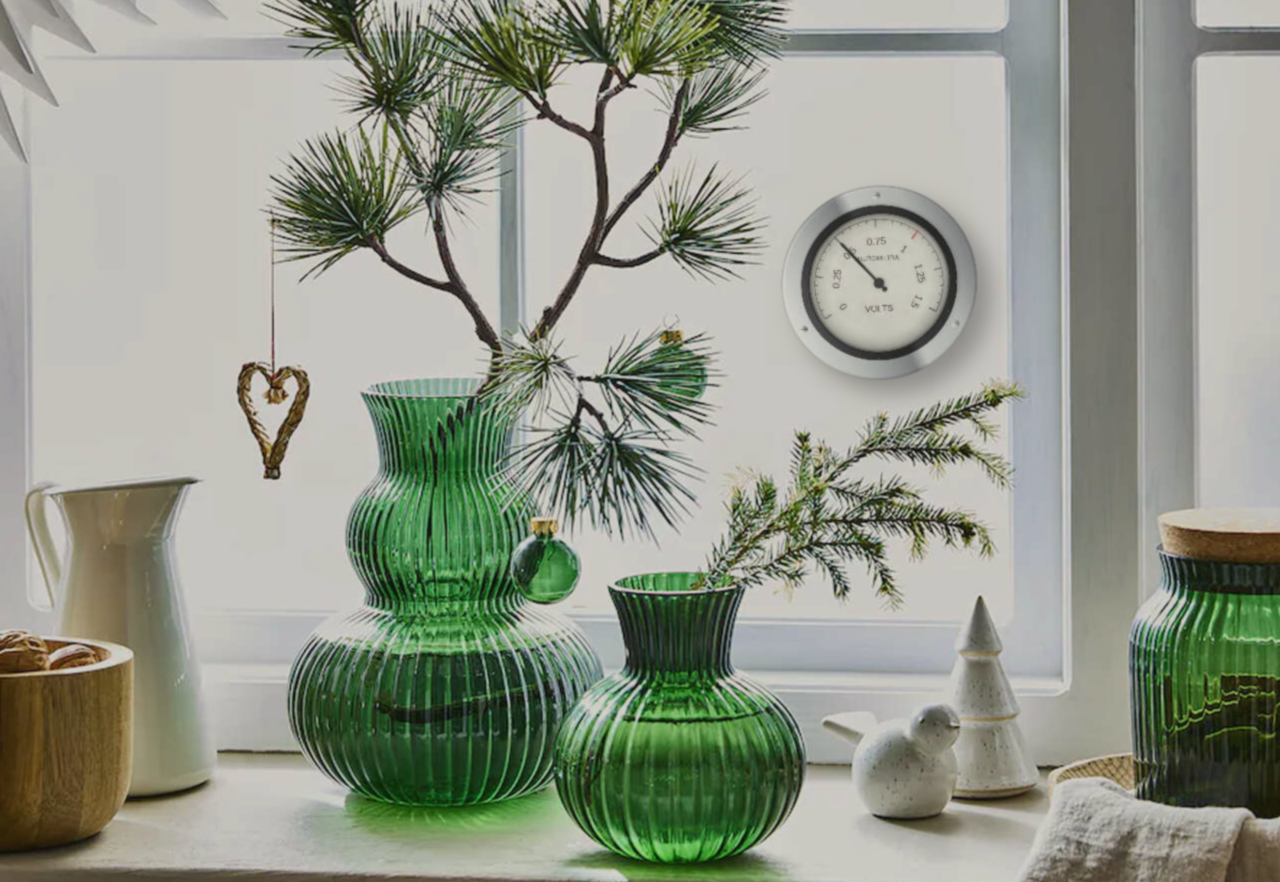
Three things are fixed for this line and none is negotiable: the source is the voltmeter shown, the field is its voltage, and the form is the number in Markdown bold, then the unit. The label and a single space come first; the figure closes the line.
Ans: **0.5** V
